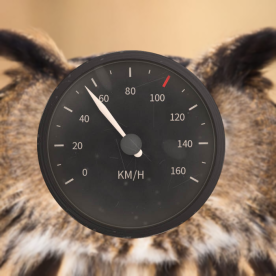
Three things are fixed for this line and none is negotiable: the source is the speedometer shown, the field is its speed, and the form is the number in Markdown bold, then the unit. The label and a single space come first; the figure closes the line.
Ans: **55** km/h
